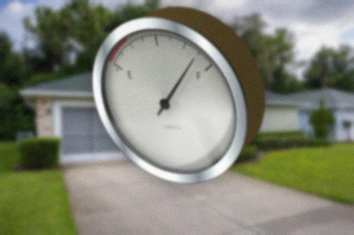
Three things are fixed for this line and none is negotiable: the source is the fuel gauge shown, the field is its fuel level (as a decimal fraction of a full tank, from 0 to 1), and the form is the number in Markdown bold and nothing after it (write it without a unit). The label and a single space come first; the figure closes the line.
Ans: **0.875**
